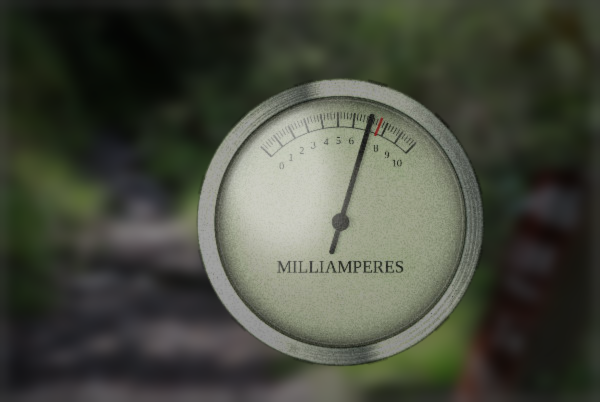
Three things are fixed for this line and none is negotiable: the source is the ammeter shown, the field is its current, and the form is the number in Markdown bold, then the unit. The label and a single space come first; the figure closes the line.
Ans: **7** mA
